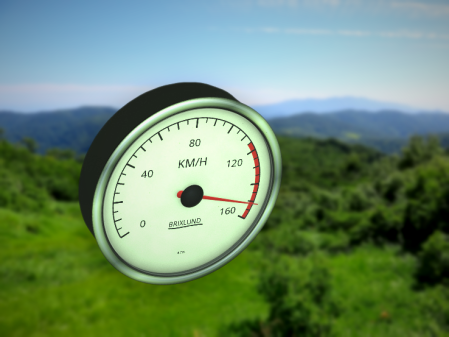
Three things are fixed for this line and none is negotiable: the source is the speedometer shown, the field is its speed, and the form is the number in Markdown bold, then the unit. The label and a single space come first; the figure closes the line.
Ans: **150** km/h
